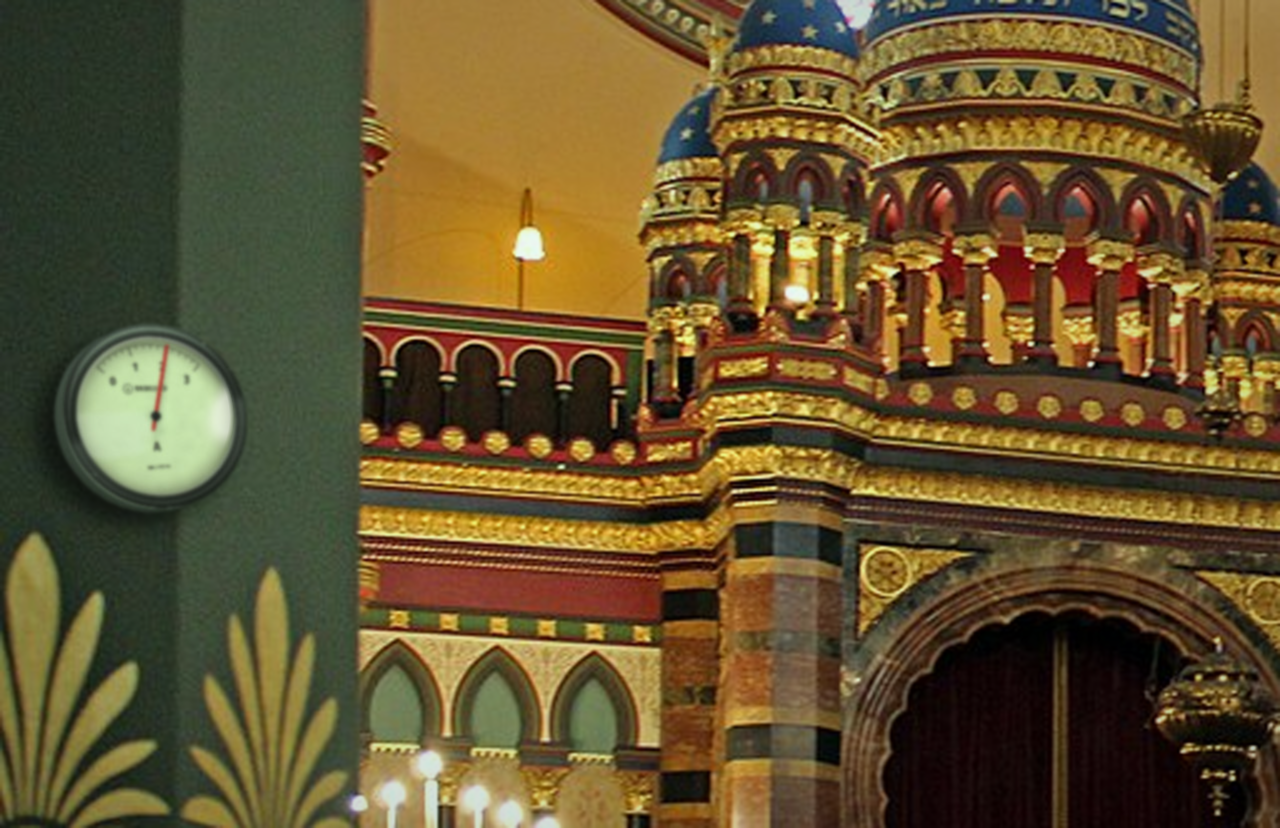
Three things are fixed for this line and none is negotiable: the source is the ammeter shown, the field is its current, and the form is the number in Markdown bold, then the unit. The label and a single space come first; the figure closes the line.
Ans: **2** A
